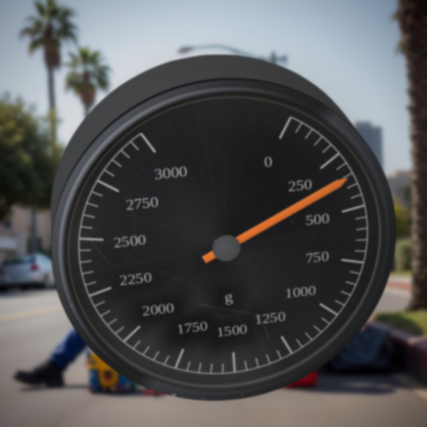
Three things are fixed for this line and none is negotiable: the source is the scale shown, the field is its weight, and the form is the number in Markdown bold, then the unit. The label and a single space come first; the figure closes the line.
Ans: **350** g
